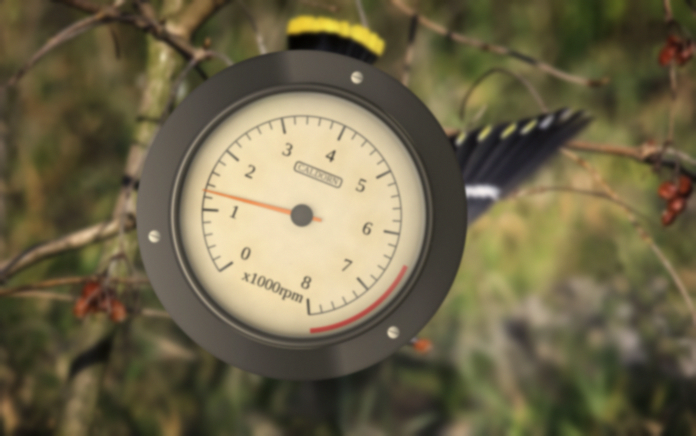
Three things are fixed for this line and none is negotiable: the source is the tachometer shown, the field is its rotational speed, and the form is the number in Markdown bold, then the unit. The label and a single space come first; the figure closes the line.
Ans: **1300** rpm
